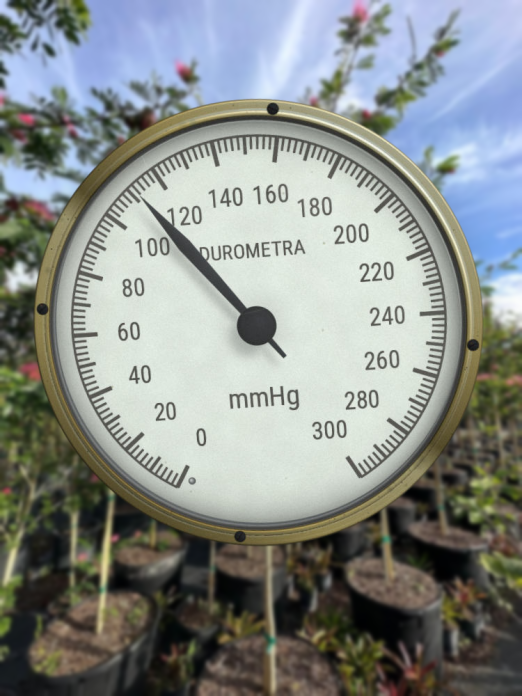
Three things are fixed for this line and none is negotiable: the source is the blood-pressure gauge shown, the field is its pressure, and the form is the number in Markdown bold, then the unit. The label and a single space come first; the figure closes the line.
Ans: **112** mmHg
